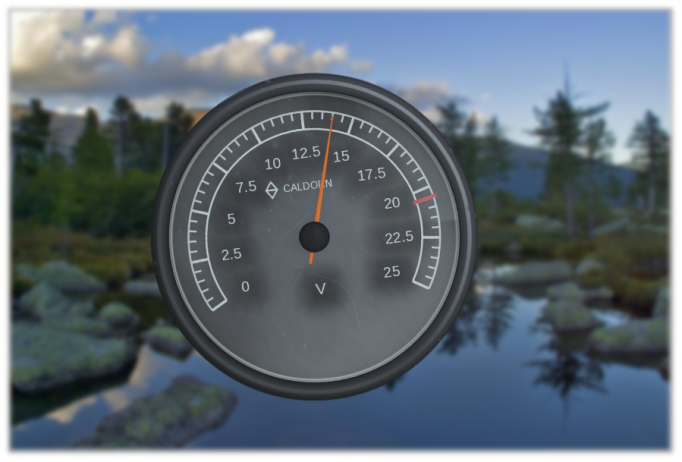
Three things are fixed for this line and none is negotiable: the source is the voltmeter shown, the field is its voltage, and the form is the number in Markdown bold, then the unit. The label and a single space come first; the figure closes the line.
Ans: **14** V
